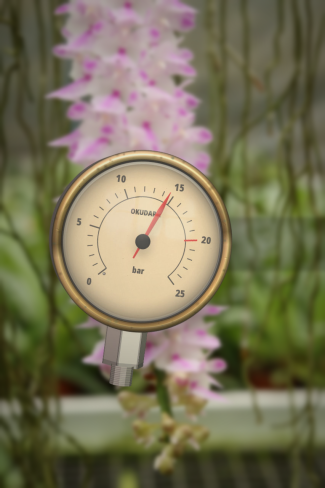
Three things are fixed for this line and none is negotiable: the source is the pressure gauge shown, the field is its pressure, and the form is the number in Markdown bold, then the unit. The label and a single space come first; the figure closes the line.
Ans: **14.5** bar
